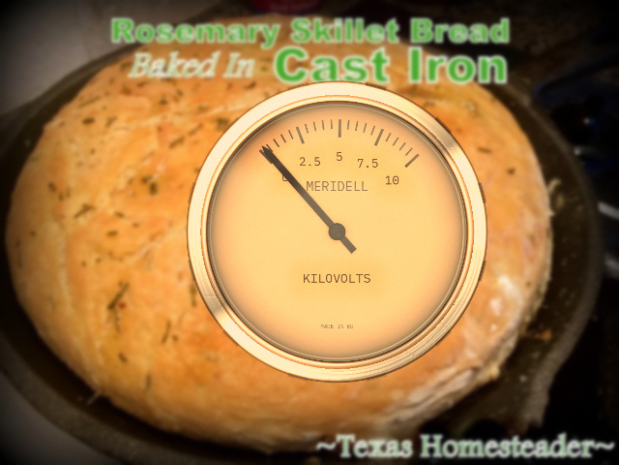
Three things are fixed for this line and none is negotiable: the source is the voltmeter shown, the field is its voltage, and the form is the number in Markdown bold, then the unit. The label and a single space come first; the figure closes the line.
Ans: **0.25** kV
